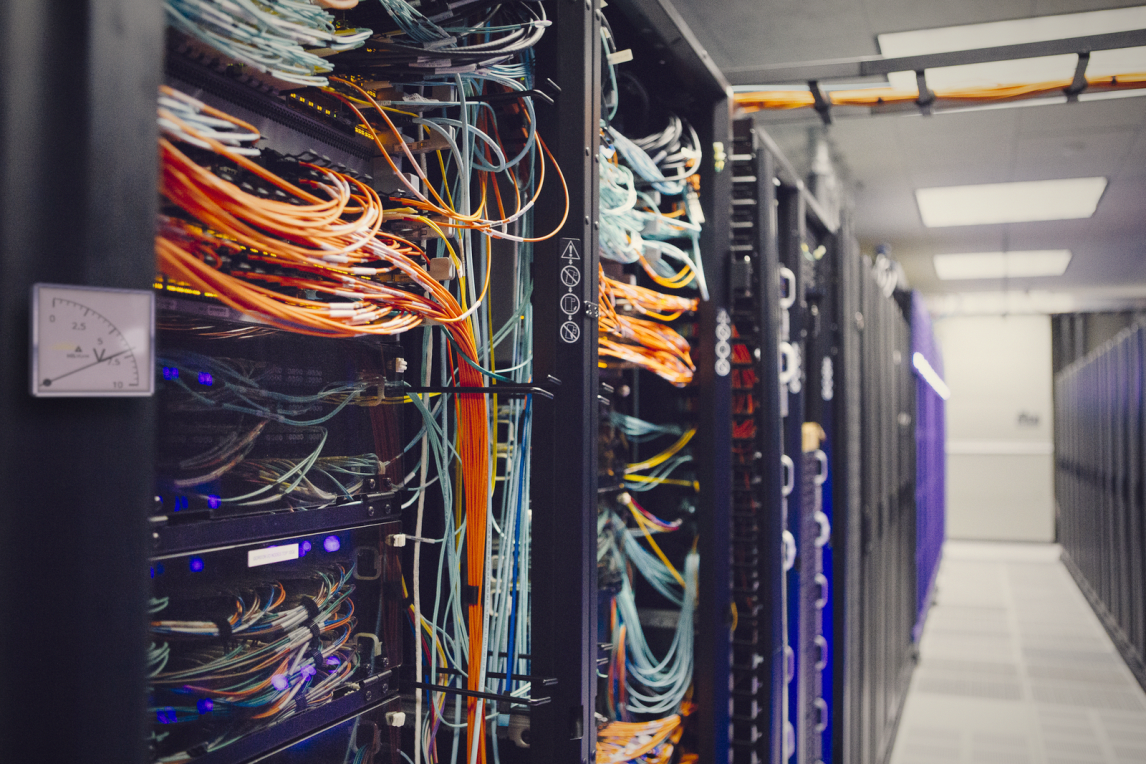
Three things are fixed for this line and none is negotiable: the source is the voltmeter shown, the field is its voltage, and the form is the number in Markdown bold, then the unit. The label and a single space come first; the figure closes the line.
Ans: **7** V
